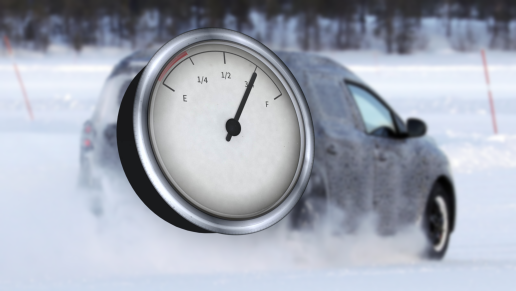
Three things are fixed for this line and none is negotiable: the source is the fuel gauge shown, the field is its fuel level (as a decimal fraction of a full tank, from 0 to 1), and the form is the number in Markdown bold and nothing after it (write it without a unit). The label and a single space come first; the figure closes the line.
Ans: **0.75**
